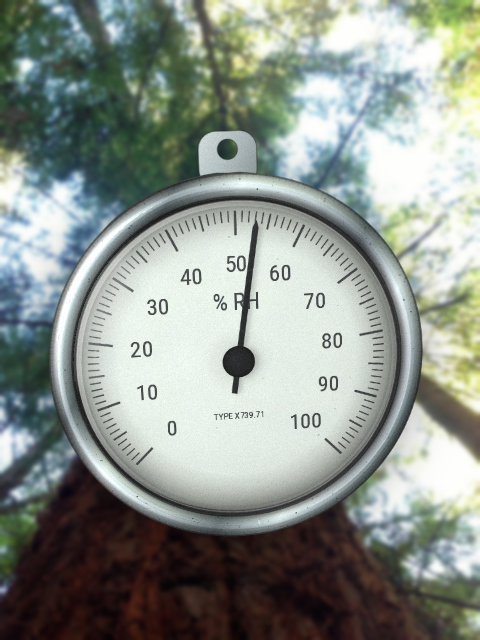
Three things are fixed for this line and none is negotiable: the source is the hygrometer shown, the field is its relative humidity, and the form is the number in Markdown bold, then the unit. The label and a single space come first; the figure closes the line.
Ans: **53** %
